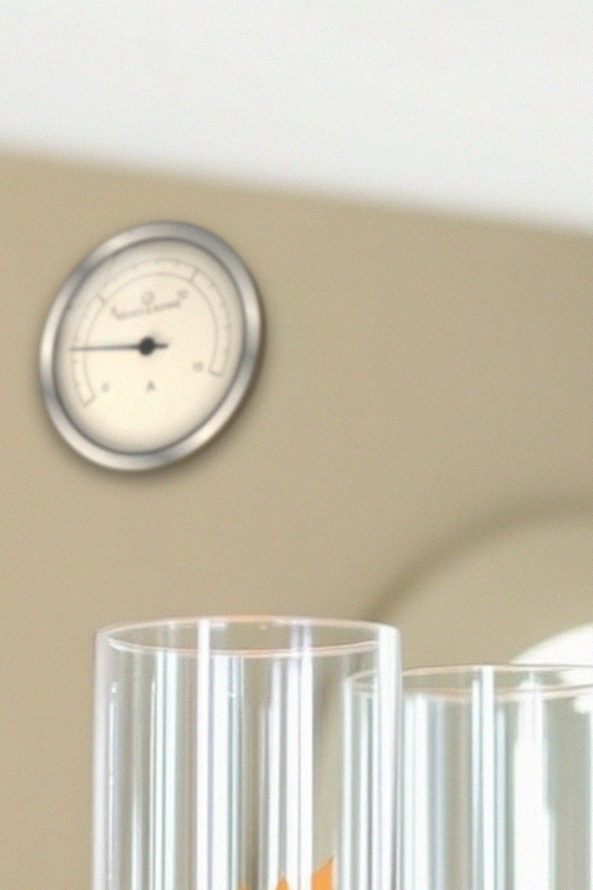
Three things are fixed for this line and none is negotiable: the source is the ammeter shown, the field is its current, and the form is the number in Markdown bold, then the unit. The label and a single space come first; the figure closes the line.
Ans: **2.5** A
